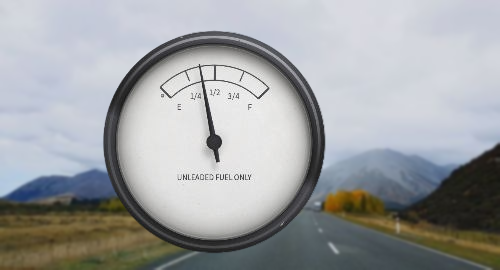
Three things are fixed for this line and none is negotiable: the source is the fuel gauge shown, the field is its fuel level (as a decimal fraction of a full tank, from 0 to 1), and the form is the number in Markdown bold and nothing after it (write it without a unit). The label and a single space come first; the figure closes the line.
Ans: **0.375**
